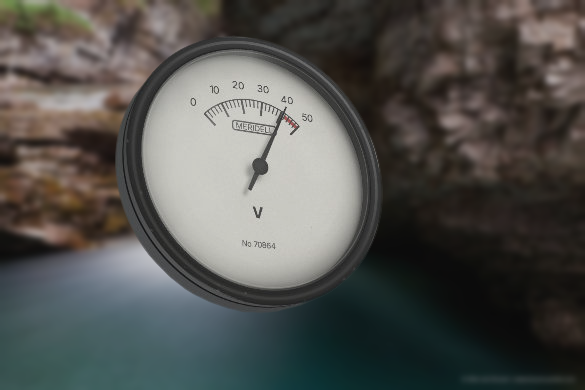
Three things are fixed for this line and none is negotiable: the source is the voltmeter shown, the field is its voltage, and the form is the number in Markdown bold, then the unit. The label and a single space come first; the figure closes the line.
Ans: **40** V
